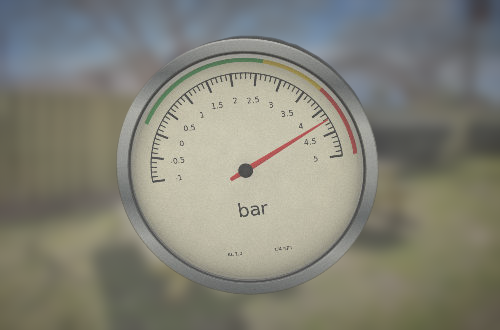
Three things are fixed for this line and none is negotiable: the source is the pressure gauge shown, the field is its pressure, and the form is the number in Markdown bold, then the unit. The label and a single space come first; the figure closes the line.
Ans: **4.2** bar
